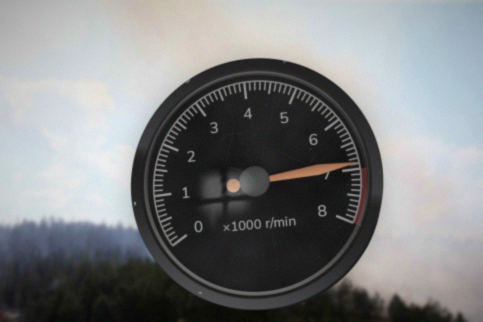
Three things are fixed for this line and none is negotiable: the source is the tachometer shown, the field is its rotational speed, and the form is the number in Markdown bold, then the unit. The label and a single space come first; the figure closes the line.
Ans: **6900** rpm
